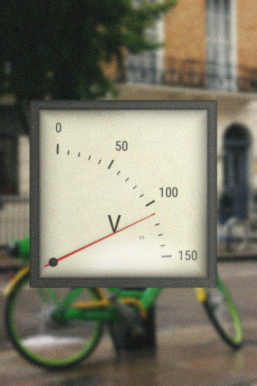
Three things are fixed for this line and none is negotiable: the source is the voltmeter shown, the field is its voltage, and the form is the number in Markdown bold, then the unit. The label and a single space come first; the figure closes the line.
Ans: **110** V
